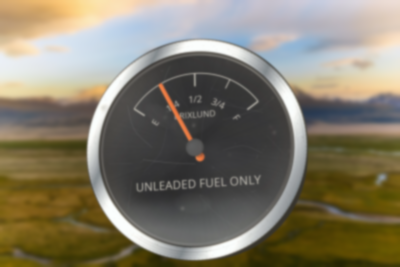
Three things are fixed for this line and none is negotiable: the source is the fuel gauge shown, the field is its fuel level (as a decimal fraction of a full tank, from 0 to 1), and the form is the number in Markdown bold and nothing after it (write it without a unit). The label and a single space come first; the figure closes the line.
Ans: **0.25**
